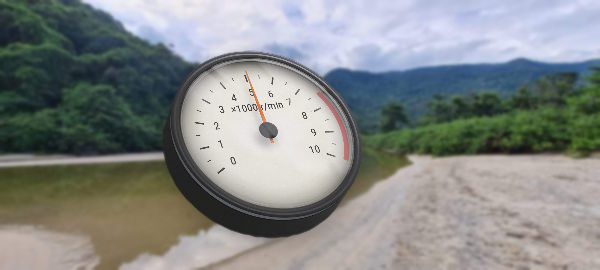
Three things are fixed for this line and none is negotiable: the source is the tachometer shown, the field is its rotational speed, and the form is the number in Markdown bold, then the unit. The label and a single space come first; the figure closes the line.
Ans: **5000** rpm
